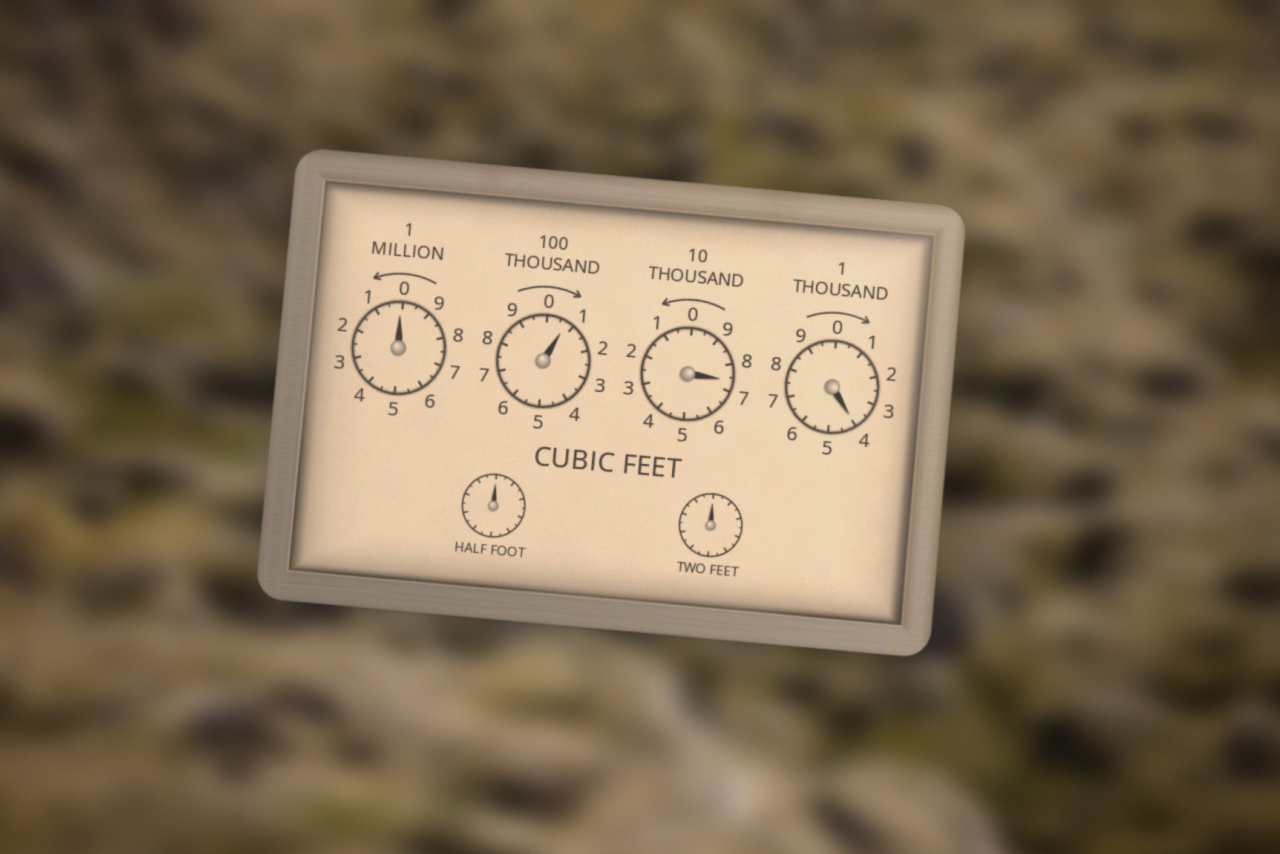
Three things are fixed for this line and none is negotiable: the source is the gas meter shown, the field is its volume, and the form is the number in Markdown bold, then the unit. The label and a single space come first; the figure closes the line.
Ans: **7400** ft³
